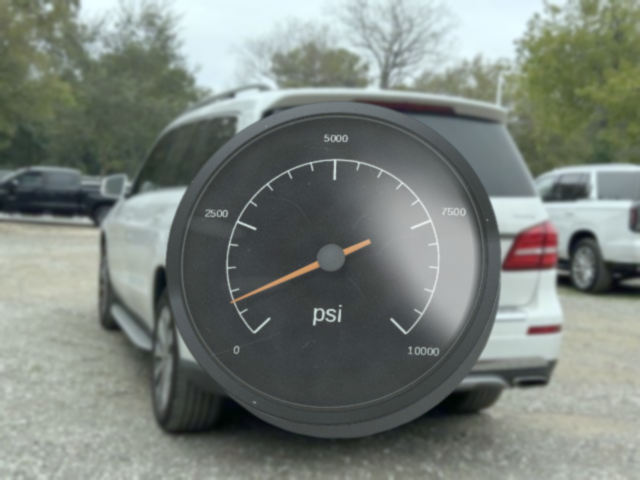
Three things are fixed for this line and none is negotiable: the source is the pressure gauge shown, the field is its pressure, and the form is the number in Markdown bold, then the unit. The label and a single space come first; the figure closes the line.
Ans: **750** psi
